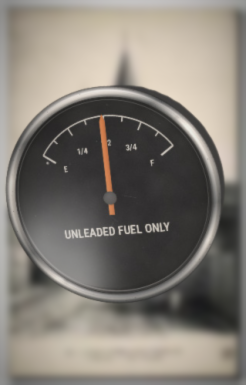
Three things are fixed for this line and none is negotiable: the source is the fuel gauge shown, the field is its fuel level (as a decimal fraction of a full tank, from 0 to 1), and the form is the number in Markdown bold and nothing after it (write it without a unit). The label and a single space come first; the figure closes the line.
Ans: **0.5**
